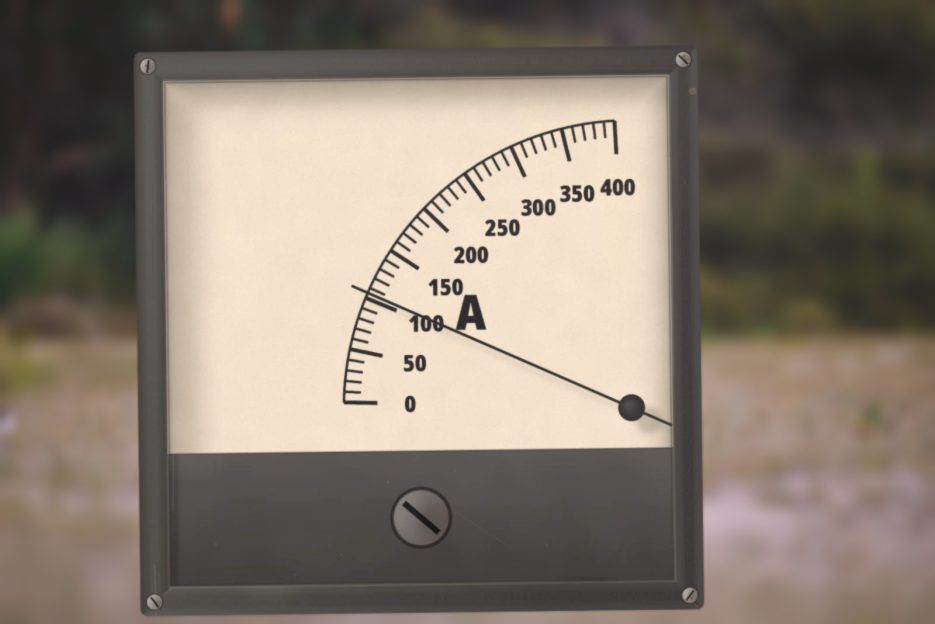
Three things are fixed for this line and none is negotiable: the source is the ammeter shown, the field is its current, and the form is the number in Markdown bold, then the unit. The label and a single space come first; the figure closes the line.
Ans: **105** A
